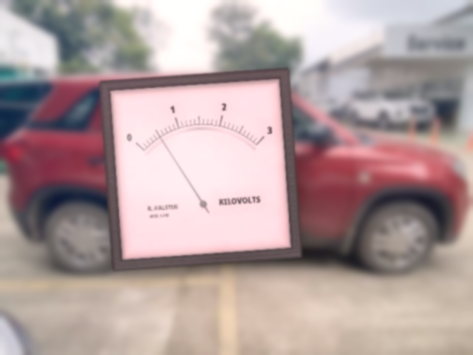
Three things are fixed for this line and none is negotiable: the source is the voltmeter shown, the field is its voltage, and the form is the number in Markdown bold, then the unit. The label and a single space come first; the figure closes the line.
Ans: **0.5** kV
